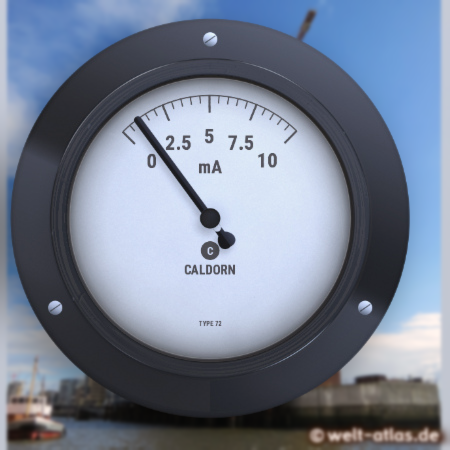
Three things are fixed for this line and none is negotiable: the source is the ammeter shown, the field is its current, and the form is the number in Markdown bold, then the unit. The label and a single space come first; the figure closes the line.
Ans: **1** mA
